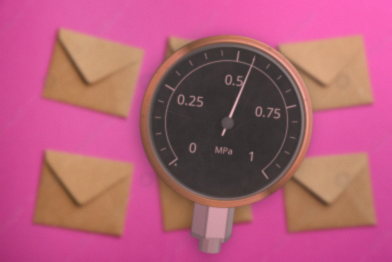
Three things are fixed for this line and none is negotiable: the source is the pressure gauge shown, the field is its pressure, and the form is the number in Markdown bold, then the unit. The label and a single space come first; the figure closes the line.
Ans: **0.55** MPa
